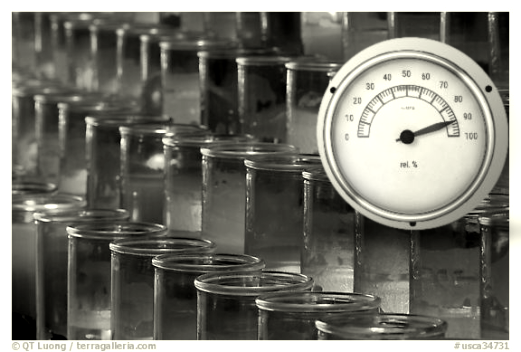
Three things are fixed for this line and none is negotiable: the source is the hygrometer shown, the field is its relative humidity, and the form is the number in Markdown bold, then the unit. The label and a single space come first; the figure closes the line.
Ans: **90** %
